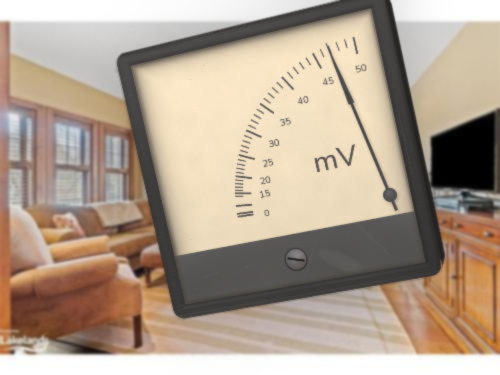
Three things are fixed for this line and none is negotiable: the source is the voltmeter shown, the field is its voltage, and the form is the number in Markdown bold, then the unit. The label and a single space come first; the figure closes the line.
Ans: **47** mV
